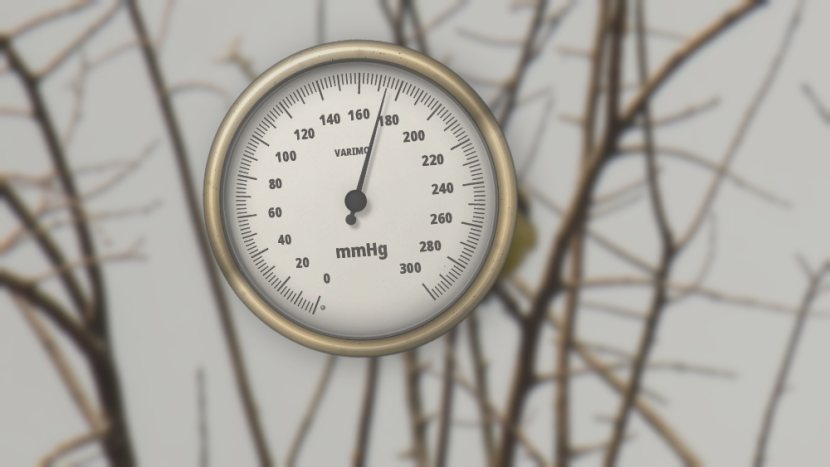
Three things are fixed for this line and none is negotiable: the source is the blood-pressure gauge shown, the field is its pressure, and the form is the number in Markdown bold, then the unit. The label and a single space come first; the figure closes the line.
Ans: **174** mmHg
